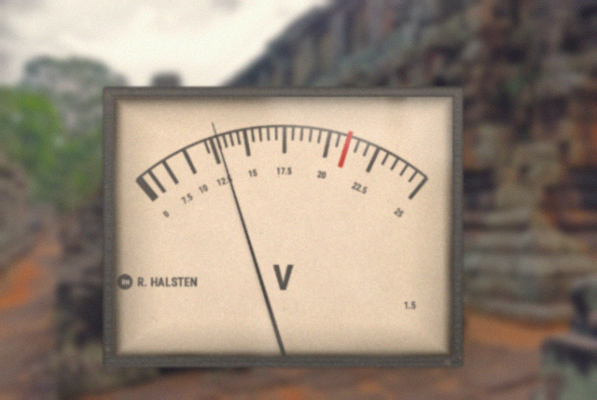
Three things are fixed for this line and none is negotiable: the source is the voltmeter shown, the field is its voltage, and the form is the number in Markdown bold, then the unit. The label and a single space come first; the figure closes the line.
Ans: **13** V
